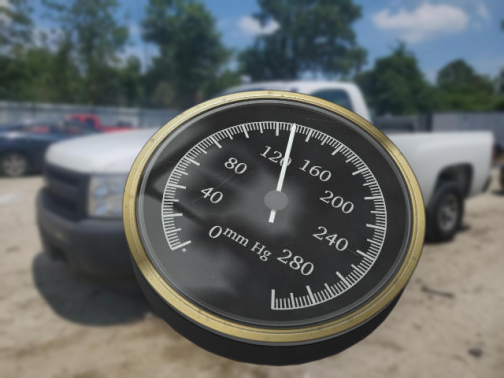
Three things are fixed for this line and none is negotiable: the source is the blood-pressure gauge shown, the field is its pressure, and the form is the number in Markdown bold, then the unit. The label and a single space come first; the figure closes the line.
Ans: **130** mmHg
